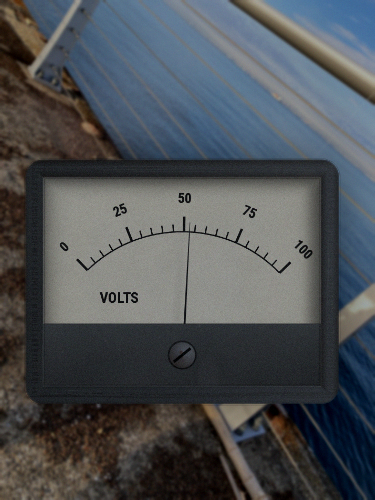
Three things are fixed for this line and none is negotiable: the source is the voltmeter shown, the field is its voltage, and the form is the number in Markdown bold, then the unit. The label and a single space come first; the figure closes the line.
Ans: **52.5** V
